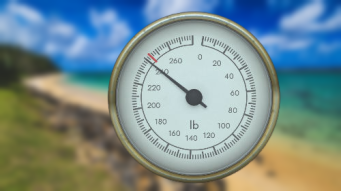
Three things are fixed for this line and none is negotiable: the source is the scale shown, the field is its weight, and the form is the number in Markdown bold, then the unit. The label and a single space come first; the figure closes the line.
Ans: **240** lb
